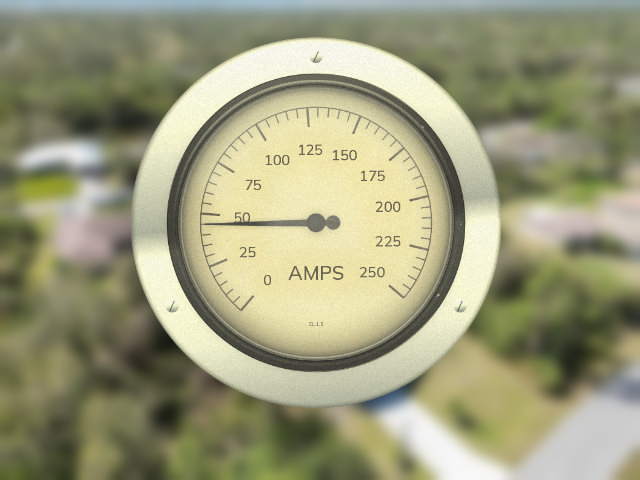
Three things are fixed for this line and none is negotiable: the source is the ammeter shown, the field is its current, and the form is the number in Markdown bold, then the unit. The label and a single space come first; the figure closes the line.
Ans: **45** A
